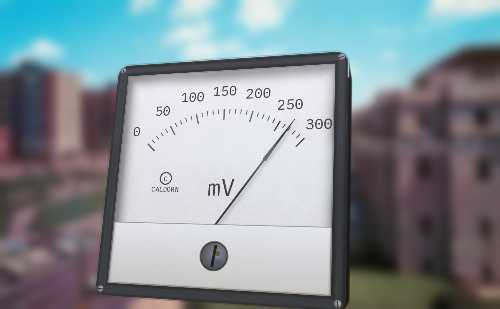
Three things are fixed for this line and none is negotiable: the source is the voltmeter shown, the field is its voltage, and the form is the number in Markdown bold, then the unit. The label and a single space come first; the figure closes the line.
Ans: **270** mV
